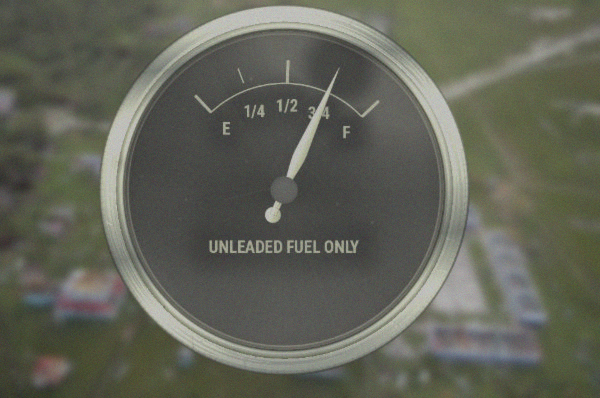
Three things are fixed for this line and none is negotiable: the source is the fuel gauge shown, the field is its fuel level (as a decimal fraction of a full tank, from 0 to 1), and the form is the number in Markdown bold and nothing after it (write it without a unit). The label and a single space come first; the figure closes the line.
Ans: **0.75**
